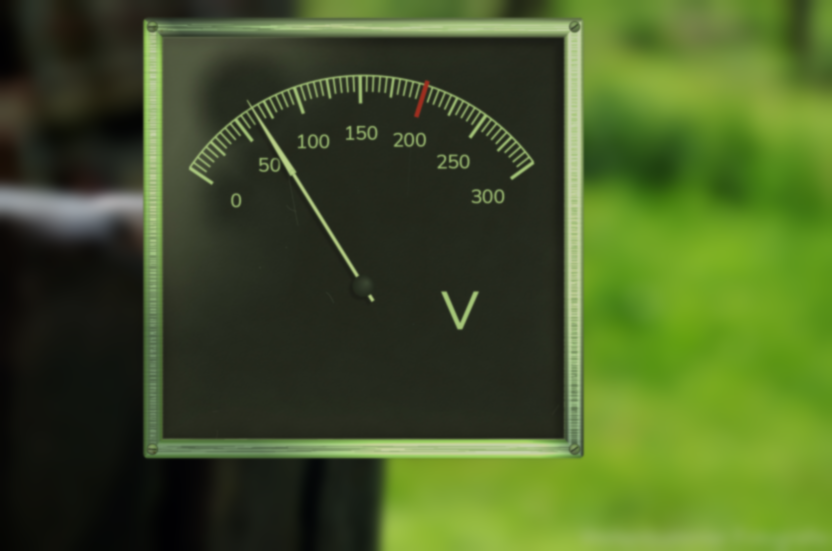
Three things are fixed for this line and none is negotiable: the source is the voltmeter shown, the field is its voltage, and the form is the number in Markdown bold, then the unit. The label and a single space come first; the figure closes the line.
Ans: **65** V
